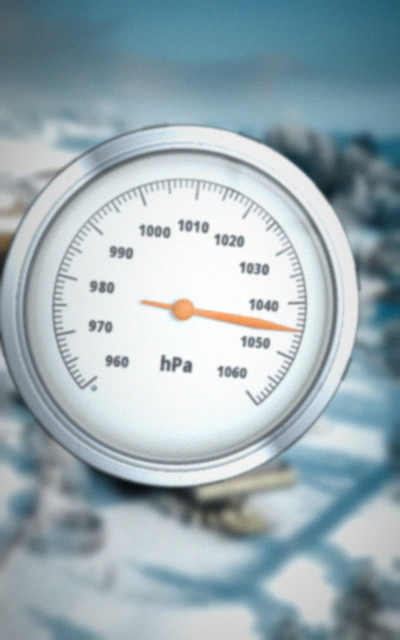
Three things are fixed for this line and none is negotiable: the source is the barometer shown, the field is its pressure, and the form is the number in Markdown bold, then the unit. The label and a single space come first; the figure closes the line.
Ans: **1045** hPa
